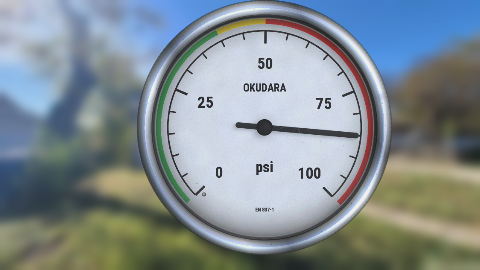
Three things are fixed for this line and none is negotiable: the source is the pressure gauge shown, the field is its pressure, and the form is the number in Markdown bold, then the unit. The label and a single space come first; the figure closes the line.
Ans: **85** psi
